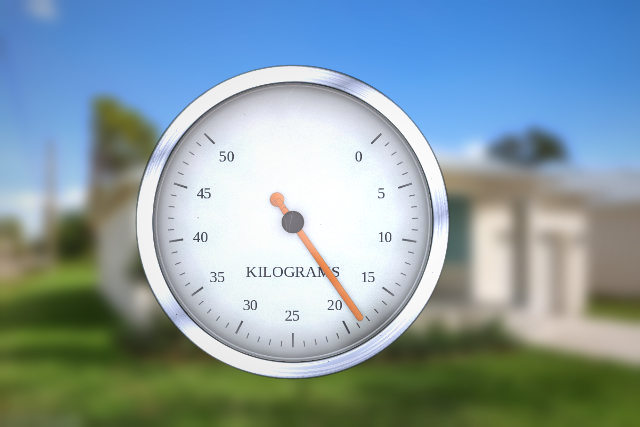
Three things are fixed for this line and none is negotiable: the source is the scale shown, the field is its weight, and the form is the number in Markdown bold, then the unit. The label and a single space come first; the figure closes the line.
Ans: **18.5** kg
